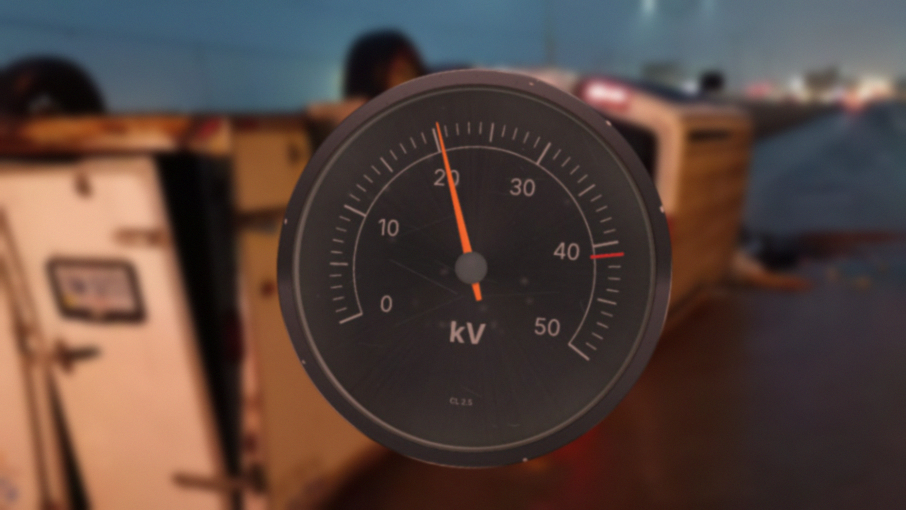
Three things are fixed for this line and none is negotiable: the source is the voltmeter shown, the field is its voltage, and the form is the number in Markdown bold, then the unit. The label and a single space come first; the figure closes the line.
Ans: **20.5** kV
